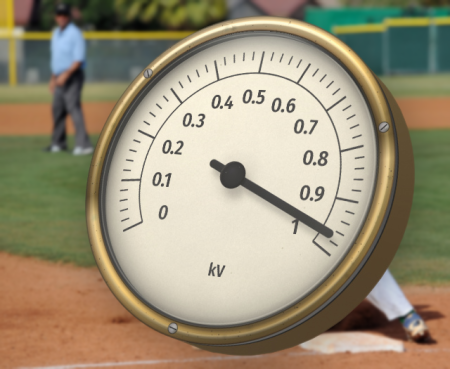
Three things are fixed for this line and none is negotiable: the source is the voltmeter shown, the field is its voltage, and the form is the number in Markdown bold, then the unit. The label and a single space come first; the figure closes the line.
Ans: **0.97** kV
